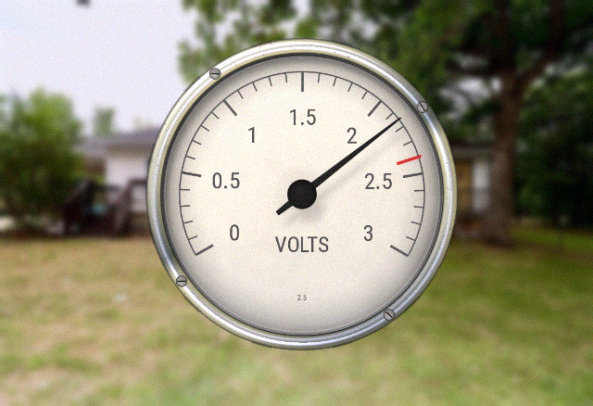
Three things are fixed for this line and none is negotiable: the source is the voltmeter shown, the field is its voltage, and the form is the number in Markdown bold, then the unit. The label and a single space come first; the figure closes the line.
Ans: **2.15** V
